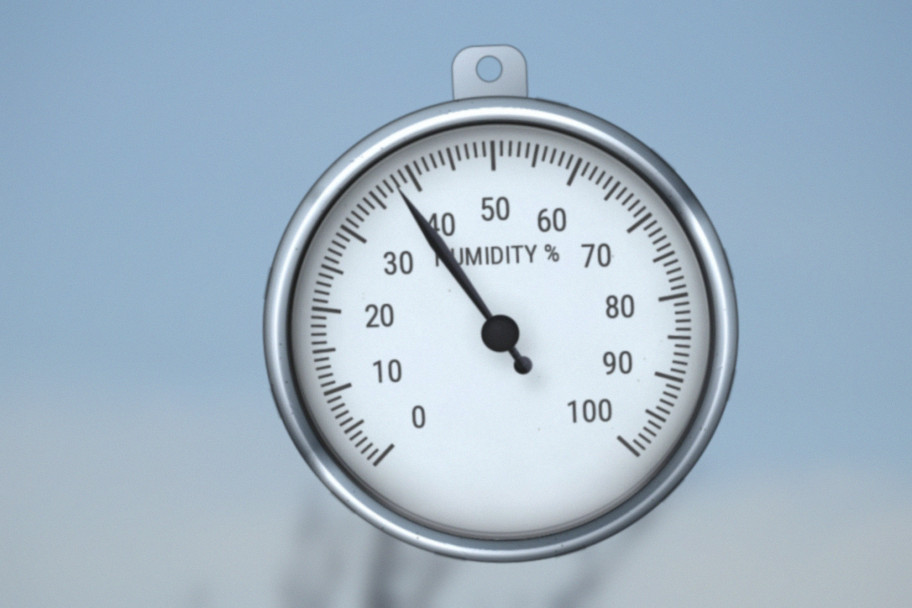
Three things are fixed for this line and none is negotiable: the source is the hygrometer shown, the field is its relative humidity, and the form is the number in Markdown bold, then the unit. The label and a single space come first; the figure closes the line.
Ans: **38** %
